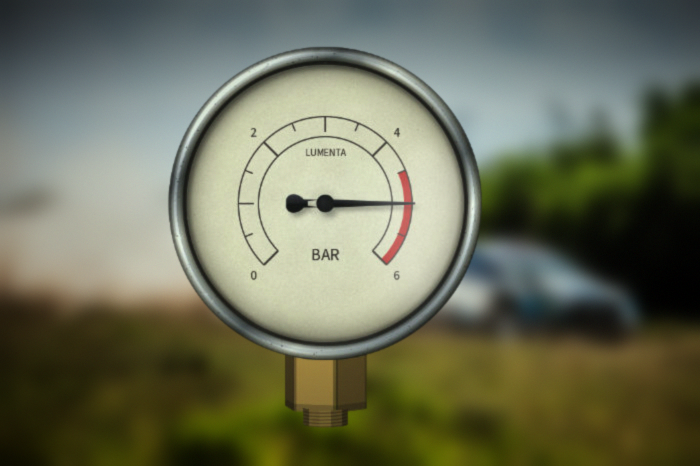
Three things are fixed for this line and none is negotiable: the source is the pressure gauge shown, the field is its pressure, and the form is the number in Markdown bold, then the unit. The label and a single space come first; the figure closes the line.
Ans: **5** bar
